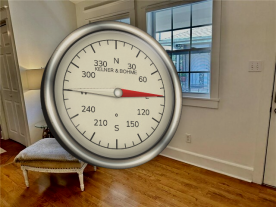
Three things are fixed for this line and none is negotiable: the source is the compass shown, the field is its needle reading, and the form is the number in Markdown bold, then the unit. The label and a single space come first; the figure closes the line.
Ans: **90** °
